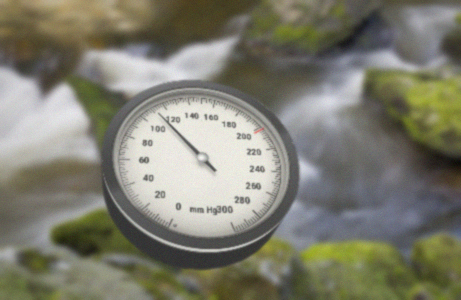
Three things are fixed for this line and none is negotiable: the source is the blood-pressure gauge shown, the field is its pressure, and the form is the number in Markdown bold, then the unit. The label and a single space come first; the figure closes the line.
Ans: **110** mmHg
